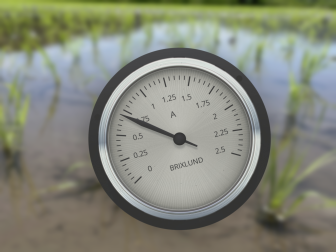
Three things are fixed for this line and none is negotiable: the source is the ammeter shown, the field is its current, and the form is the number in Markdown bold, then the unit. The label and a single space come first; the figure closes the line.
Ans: **0.7** A
